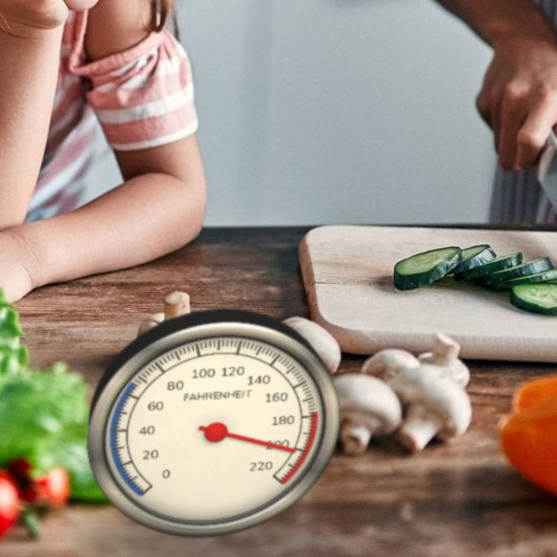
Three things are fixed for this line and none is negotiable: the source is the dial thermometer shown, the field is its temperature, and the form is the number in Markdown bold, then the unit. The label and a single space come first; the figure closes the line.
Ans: **200** °F
